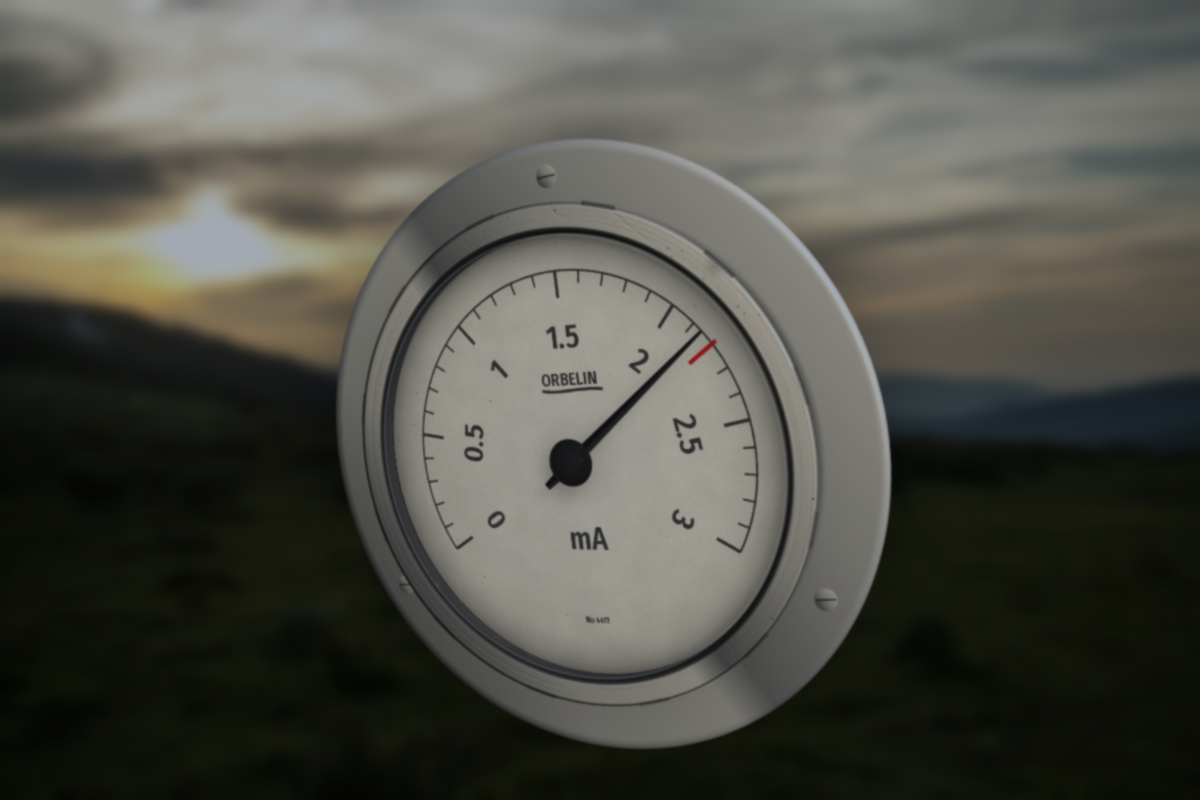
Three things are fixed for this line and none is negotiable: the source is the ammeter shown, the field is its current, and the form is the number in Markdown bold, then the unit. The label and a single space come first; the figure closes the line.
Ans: **2.15** mA
